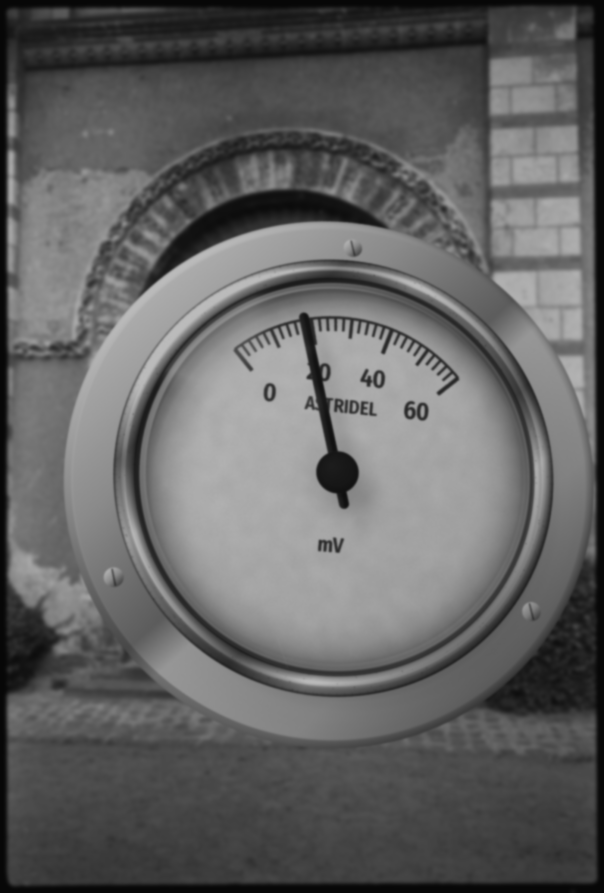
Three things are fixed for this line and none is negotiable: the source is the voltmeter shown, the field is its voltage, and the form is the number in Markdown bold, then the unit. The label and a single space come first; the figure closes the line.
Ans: **18** mV
